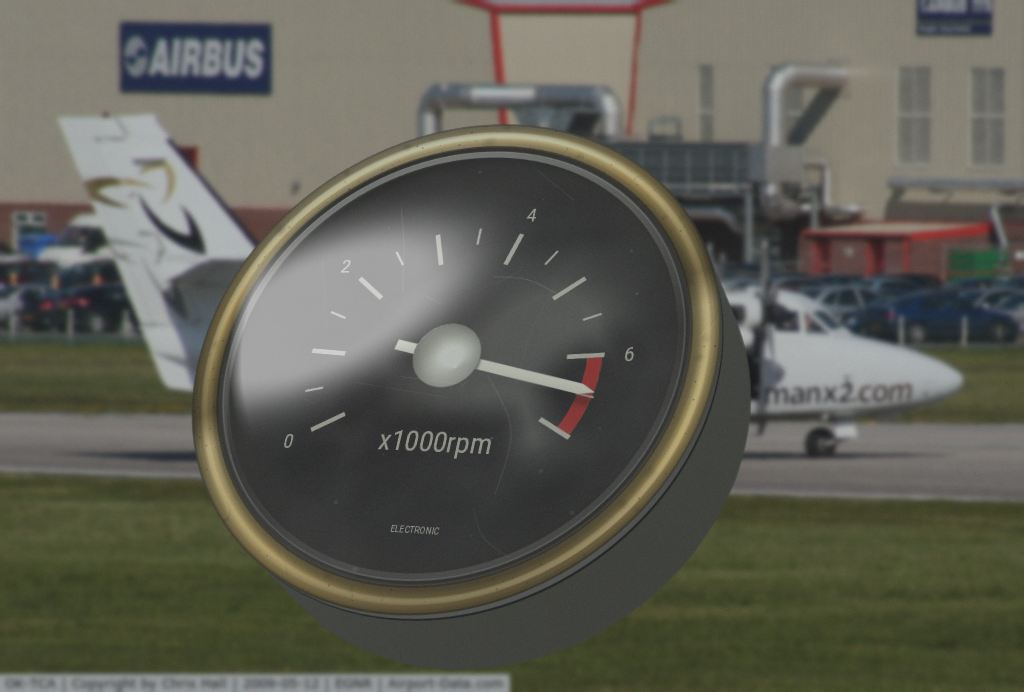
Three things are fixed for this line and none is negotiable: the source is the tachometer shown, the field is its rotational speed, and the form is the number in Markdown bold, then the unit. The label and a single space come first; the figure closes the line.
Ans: **6500** rpm
